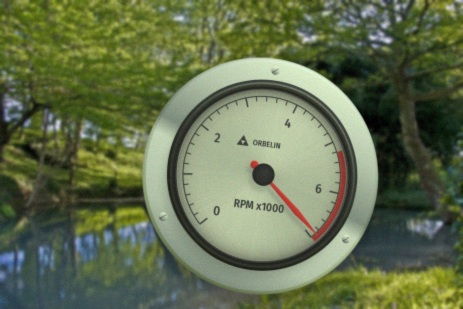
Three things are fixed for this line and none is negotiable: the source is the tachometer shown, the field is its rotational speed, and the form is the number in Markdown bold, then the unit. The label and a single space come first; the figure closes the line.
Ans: **6900** rpm
